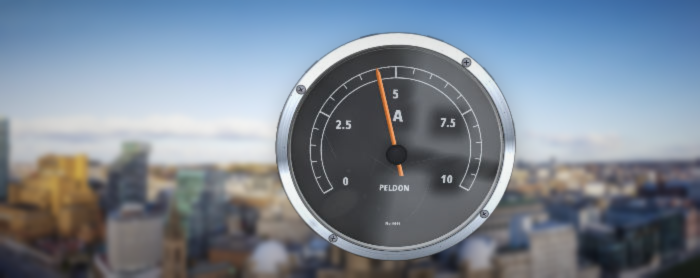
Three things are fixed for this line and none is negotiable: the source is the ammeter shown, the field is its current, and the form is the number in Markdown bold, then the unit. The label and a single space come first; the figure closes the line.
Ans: **4.5** A
